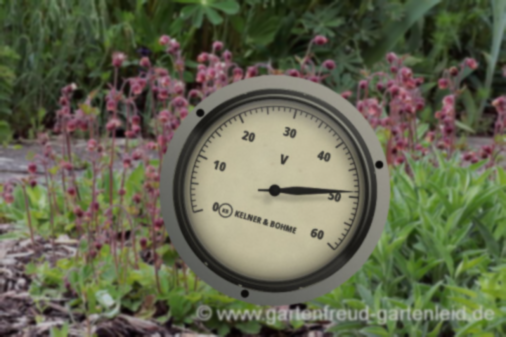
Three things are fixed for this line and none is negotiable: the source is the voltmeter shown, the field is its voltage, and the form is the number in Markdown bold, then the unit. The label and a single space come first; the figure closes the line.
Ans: **49** V
